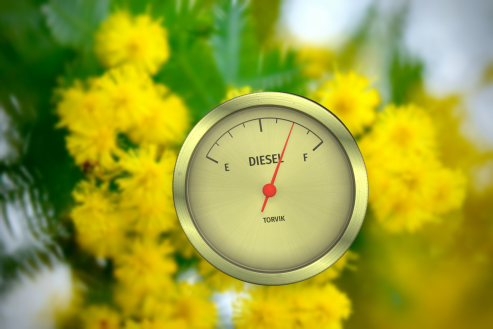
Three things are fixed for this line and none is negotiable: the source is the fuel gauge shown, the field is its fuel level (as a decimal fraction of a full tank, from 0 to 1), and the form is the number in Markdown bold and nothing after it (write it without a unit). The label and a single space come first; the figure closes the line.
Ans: **0.75**
